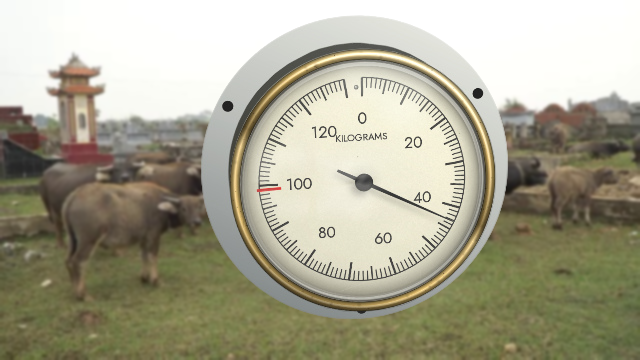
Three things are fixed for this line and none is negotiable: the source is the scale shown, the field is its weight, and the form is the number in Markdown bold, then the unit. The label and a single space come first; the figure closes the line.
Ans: **43** kg
